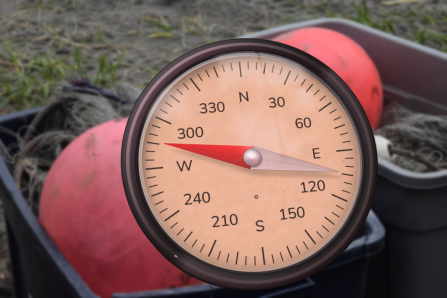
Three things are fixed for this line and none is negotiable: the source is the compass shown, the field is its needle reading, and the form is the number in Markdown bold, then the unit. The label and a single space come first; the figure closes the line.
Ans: **285** °
